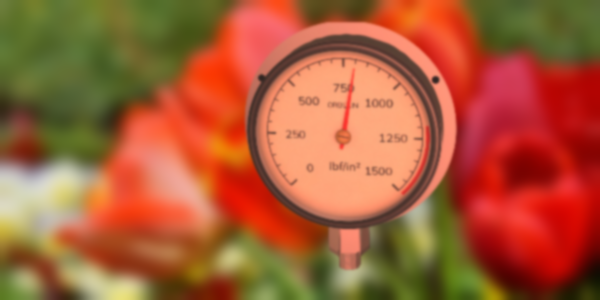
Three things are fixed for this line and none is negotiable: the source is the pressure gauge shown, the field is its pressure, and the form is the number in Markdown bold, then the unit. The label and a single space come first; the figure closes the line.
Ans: **800** psi
